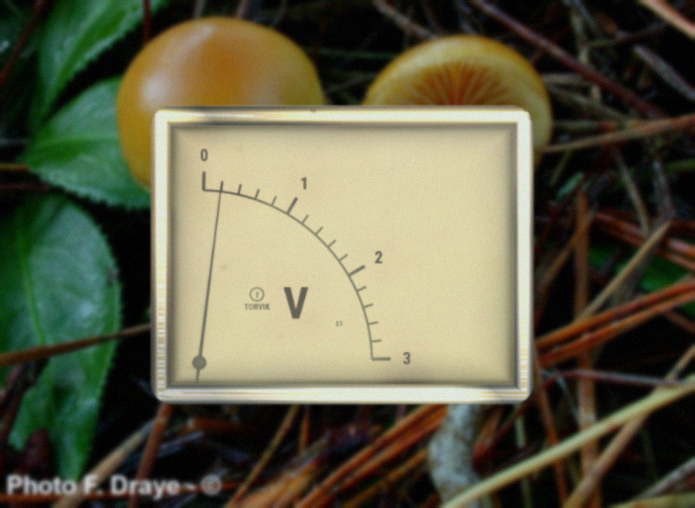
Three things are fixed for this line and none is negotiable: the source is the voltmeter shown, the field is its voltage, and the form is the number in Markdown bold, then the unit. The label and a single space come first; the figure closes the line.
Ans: **0.2** V
